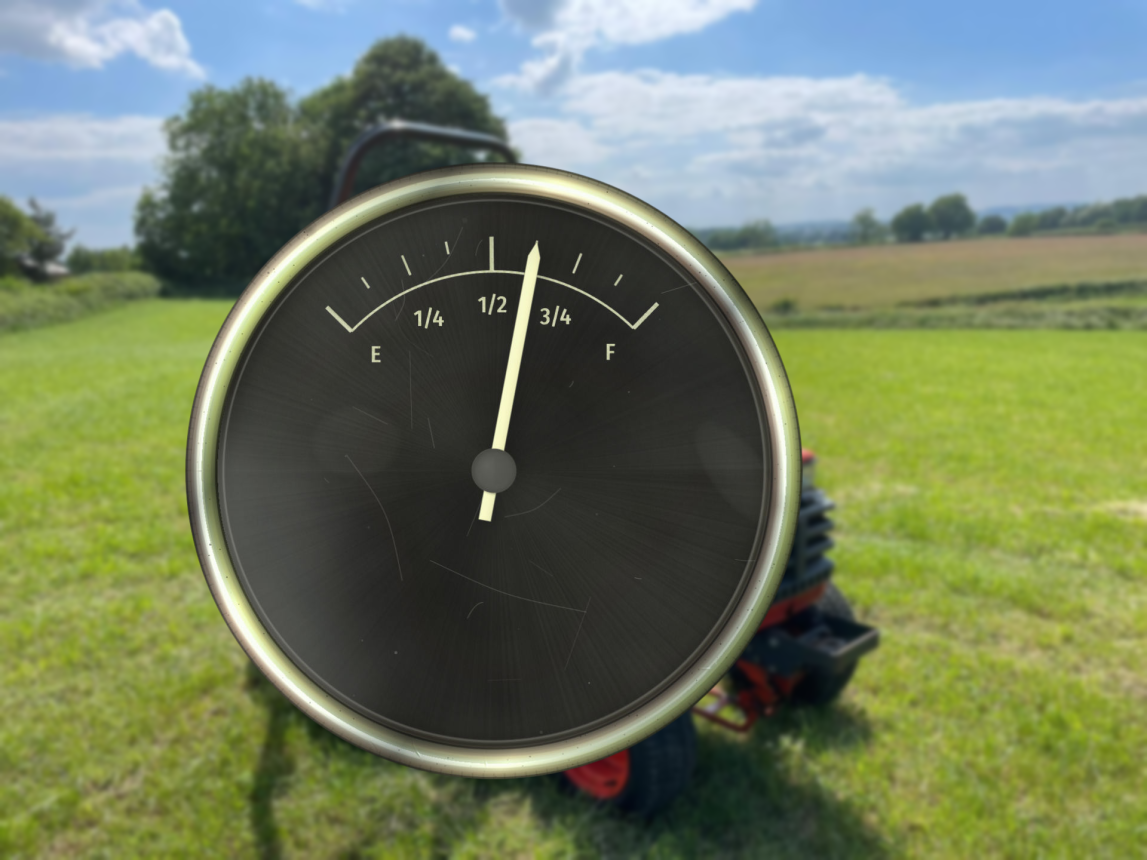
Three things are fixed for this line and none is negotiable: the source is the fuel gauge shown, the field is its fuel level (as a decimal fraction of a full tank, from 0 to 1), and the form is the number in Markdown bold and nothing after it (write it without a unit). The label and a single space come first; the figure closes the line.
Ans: **0.625**
